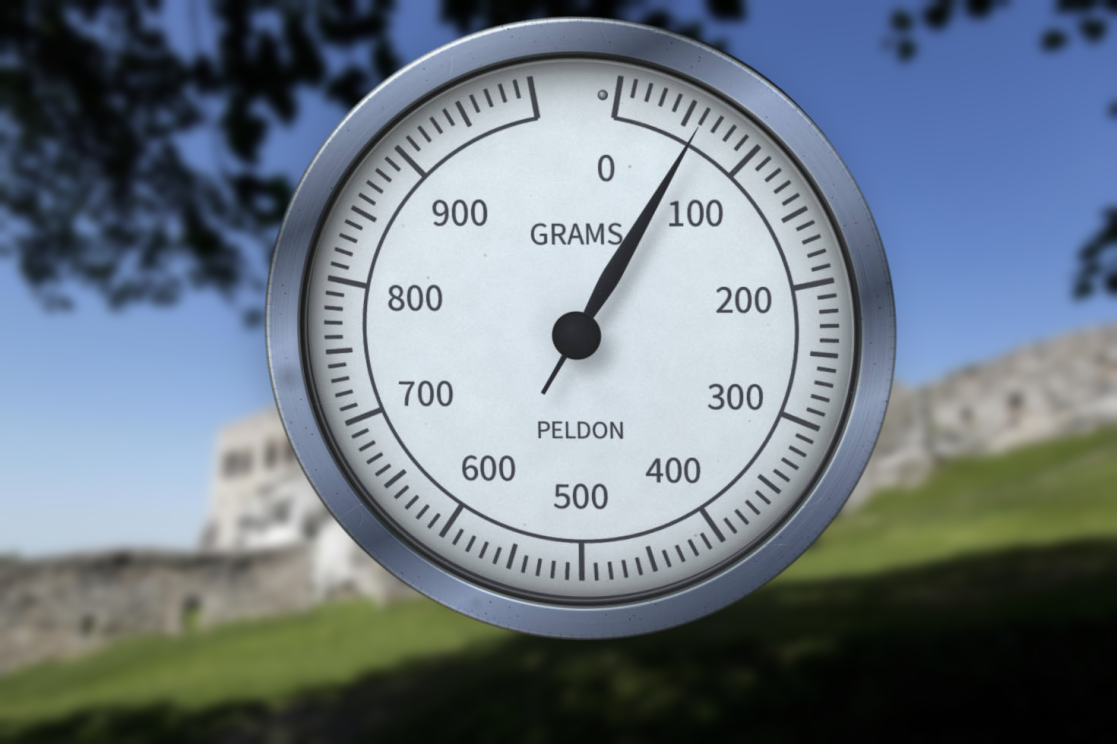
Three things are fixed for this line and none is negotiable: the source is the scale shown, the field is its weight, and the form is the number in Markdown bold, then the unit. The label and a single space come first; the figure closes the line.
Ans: **60** g
